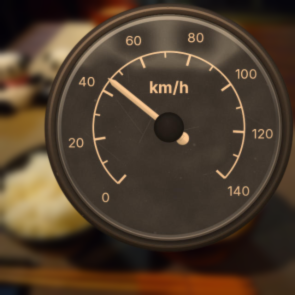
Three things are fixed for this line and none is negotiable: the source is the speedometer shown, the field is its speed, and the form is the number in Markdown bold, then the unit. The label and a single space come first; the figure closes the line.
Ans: **45** km/h
